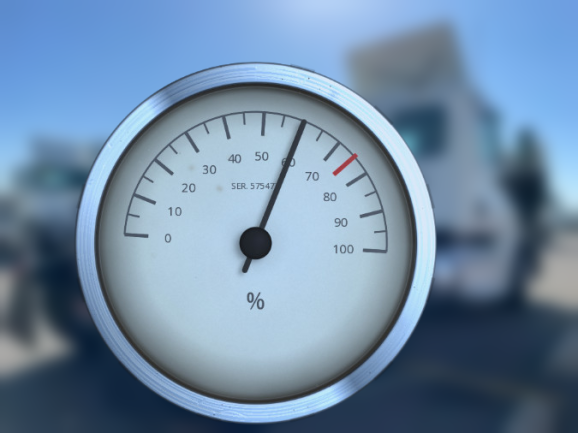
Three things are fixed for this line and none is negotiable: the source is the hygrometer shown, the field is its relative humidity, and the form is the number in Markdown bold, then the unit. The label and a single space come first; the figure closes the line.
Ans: **60** %
